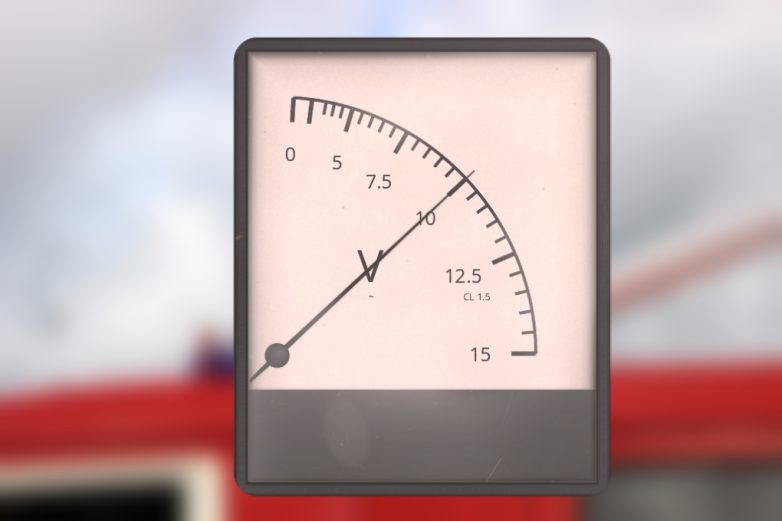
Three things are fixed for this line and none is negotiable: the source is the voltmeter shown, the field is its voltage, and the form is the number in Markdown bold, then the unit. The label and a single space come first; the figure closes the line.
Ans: **10** V
